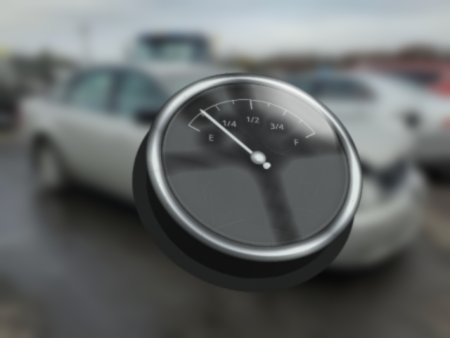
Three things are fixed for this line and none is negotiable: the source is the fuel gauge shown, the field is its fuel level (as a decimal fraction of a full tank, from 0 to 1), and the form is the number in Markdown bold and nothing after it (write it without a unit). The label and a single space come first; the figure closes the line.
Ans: **0.125**
